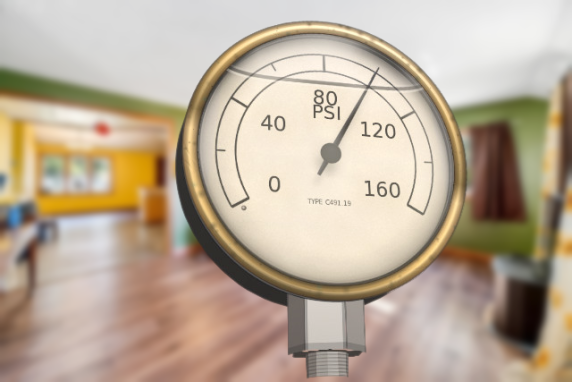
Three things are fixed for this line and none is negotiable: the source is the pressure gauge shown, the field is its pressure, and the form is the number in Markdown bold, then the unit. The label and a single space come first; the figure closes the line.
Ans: **100** psi
